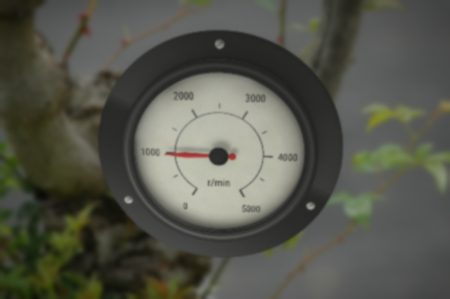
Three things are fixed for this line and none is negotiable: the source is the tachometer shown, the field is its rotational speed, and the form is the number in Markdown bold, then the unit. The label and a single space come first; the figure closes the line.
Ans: **1000** rpm
